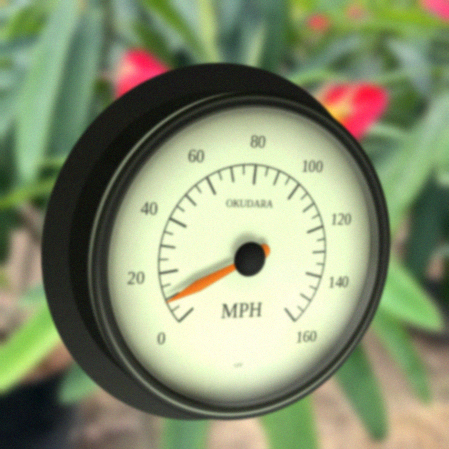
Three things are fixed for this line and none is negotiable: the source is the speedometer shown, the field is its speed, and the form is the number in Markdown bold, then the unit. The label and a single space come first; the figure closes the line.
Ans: **10** mph
